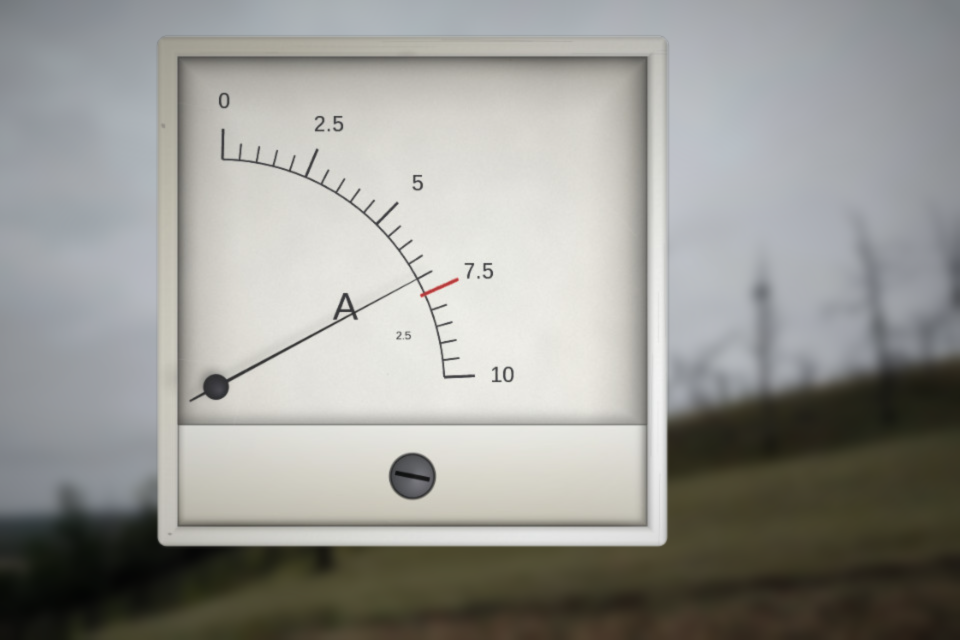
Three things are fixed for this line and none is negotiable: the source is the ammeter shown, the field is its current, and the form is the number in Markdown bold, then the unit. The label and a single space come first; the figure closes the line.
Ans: **7** A
